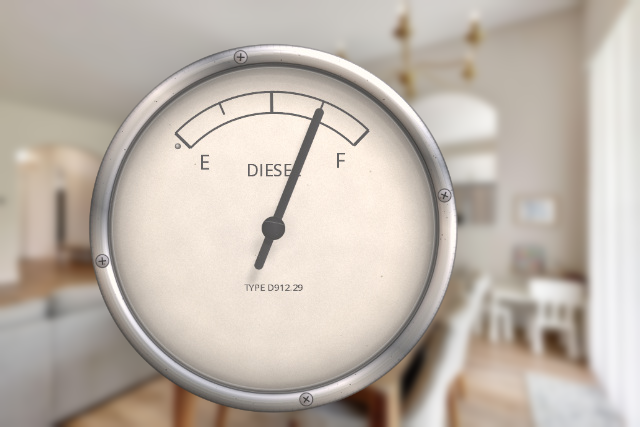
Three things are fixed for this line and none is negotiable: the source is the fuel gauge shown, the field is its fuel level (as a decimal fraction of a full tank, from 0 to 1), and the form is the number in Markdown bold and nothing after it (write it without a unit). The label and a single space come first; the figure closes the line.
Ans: **0.75**
